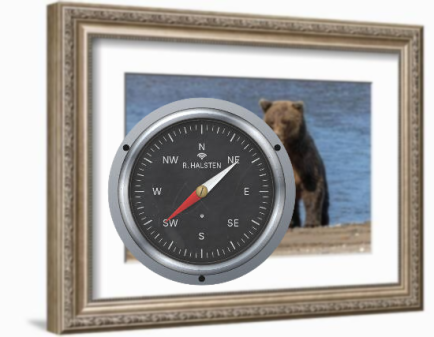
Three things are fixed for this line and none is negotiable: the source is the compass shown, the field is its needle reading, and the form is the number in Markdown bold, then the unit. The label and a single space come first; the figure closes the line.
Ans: **230** °
